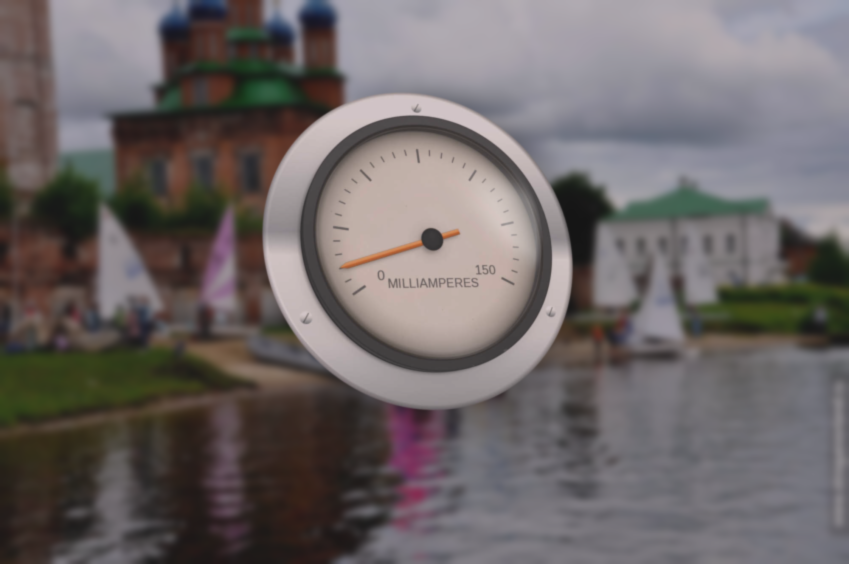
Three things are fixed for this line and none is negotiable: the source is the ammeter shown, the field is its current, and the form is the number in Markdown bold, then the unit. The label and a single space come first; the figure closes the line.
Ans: **10** mA
